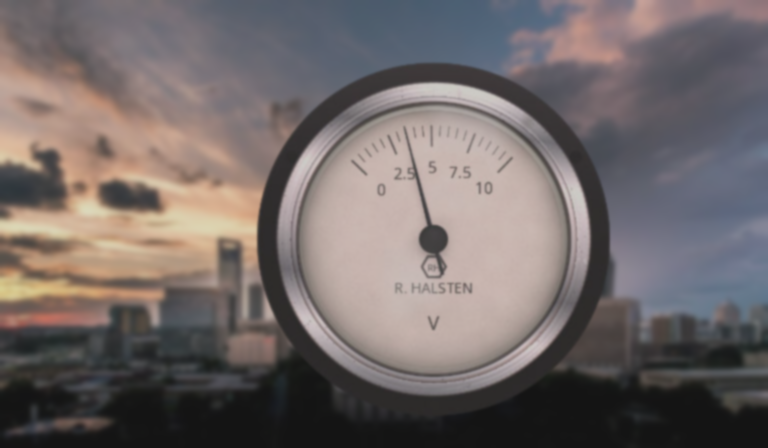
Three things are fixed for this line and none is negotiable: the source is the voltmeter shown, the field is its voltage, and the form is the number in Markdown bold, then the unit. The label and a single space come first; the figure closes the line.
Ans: **3.5** V
